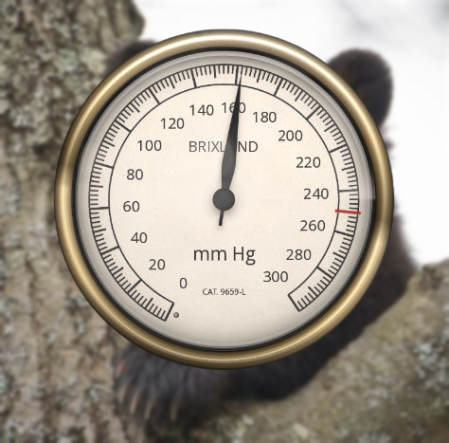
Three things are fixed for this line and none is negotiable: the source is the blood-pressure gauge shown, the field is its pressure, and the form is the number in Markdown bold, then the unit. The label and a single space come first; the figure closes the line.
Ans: **162** mmHg
